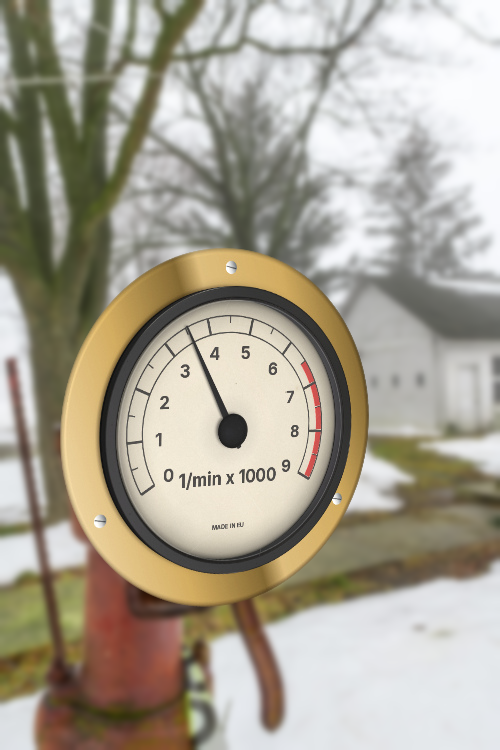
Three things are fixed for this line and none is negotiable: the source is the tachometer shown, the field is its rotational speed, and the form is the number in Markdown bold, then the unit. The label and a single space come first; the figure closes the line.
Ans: **3500** rpm
